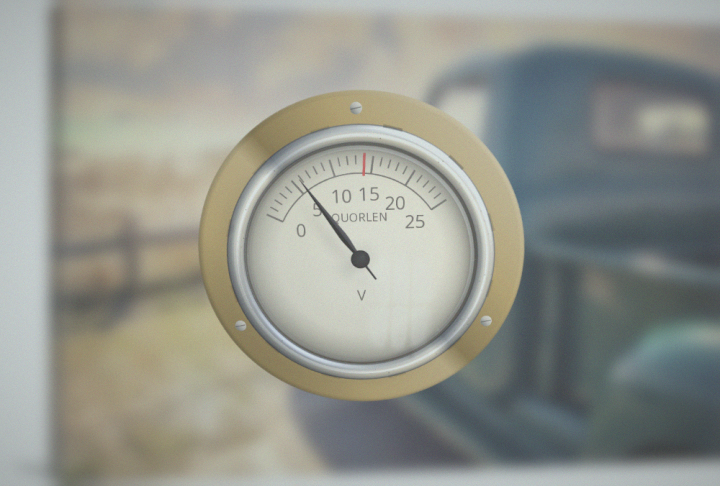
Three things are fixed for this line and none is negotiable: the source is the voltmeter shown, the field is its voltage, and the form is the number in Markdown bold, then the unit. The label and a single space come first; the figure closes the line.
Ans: **6** V
